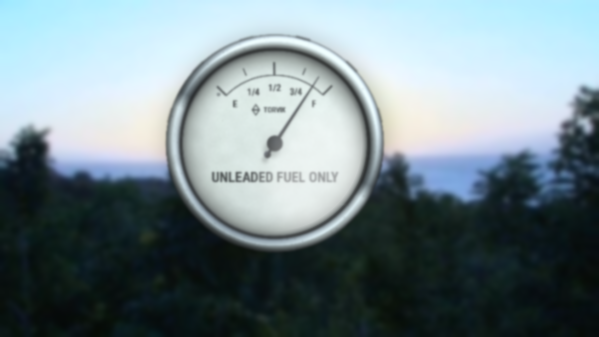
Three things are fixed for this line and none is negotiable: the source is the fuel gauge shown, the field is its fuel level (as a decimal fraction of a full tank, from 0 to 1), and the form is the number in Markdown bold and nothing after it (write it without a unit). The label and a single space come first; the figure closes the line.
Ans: **0.875**
